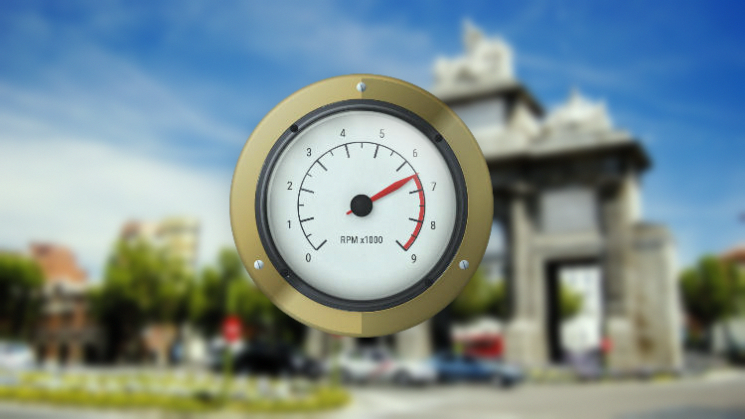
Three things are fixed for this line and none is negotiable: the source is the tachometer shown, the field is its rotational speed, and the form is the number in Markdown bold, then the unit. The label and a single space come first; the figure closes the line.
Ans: **6500** rpm
